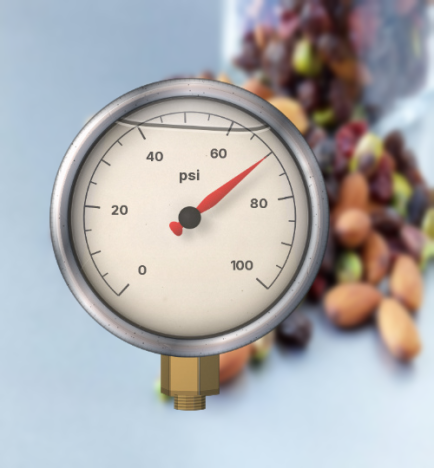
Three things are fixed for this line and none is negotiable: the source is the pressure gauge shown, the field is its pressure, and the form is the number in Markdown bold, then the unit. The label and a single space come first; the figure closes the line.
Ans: **70** psi
